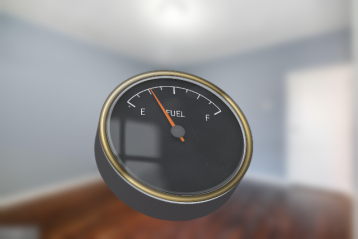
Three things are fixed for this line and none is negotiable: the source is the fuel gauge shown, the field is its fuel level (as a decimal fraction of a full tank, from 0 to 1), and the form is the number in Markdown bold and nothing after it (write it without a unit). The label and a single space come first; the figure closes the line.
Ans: **0.25**
